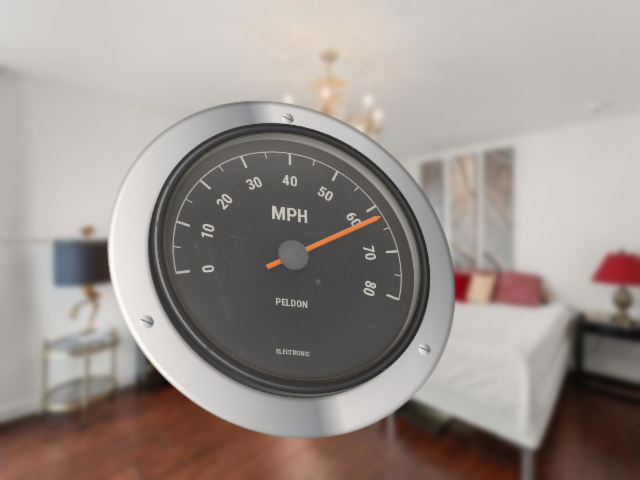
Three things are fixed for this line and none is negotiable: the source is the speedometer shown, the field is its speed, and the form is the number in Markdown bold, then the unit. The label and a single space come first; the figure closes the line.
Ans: **62.5** mph
